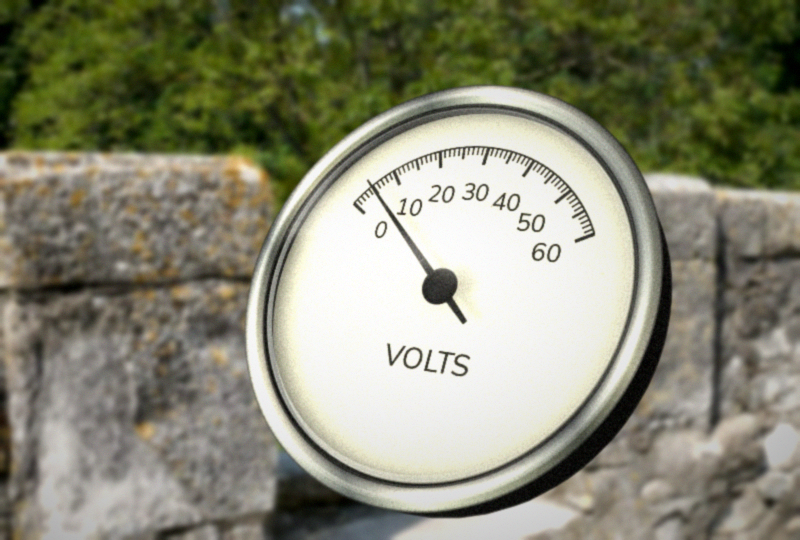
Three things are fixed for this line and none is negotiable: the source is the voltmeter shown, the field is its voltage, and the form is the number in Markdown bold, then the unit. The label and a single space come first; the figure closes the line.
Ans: **5** V
